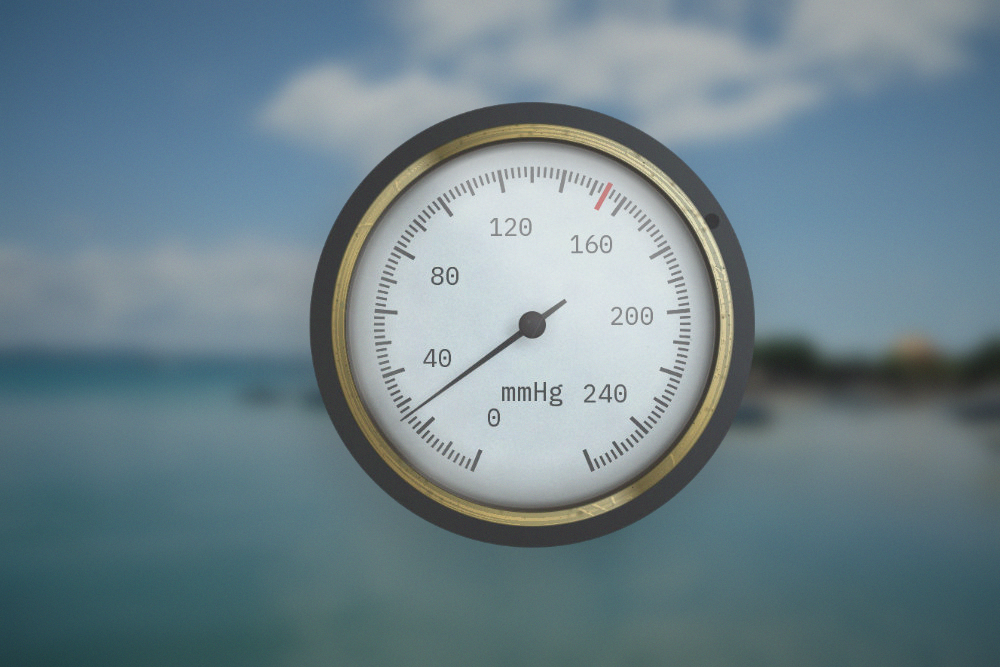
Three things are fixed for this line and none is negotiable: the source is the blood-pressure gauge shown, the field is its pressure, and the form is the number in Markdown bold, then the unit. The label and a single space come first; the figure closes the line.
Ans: **26** mmHg
